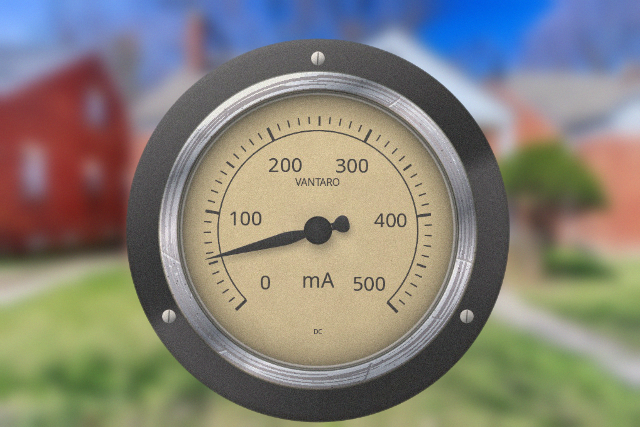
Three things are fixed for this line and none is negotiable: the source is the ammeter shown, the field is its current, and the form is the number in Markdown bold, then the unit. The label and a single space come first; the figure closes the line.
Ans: **55** mA
